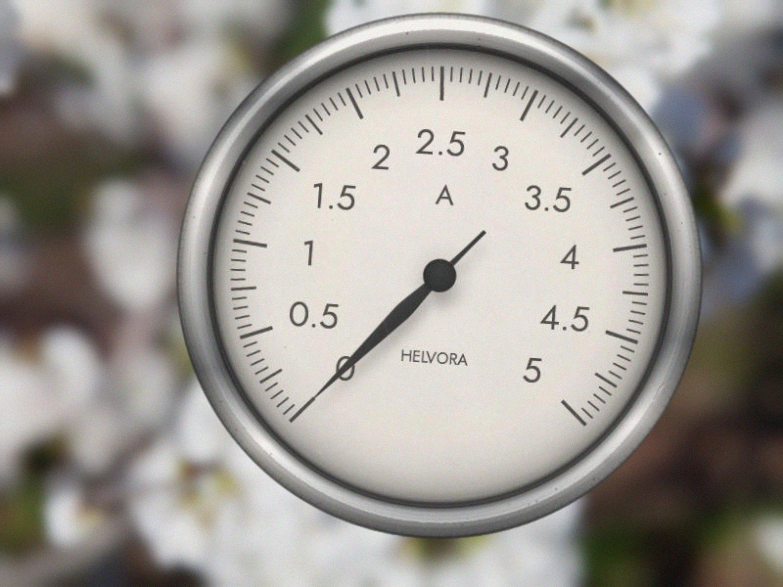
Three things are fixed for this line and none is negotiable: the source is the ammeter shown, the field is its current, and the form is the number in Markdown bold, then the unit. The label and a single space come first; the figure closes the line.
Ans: **0** A
